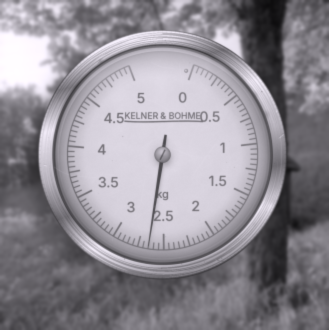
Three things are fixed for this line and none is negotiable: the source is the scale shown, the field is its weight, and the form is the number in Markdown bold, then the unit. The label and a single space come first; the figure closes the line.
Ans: **2.65** kg
